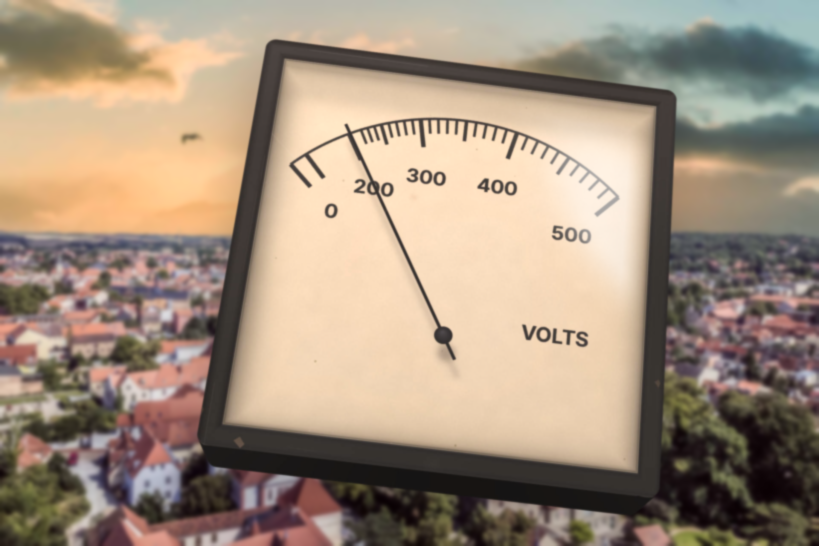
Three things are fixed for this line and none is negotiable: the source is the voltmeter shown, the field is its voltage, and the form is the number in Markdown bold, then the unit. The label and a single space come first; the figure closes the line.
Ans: **200** V
